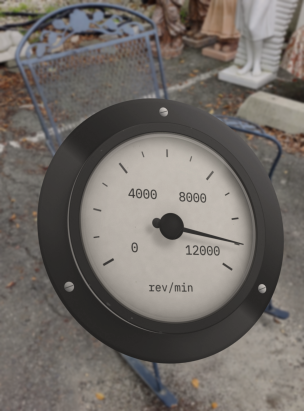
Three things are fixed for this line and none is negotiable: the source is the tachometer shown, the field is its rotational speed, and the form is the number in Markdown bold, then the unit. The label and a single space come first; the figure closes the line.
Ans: **11000** rpm
